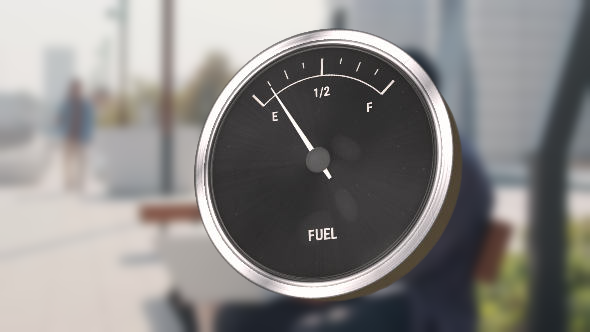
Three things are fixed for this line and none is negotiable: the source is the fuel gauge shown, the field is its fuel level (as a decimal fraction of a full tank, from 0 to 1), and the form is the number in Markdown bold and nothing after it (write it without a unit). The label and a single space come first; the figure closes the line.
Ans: **0.125**
